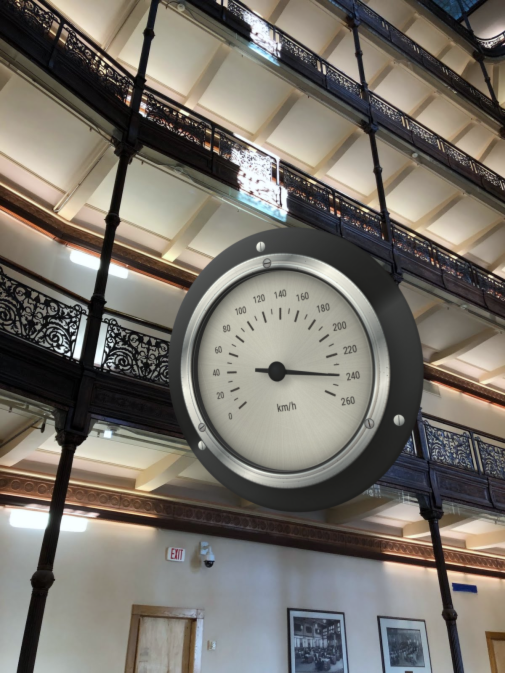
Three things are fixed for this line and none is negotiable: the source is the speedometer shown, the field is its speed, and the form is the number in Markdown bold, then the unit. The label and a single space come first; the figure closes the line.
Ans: **240** km/h
